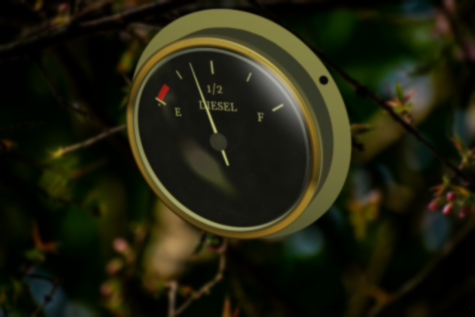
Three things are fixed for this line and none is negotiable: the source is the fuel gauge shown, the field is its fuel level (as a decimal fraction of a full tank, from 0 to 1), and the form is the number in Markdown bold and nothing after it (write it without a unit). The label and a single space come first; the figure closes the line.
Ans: **0.375**
